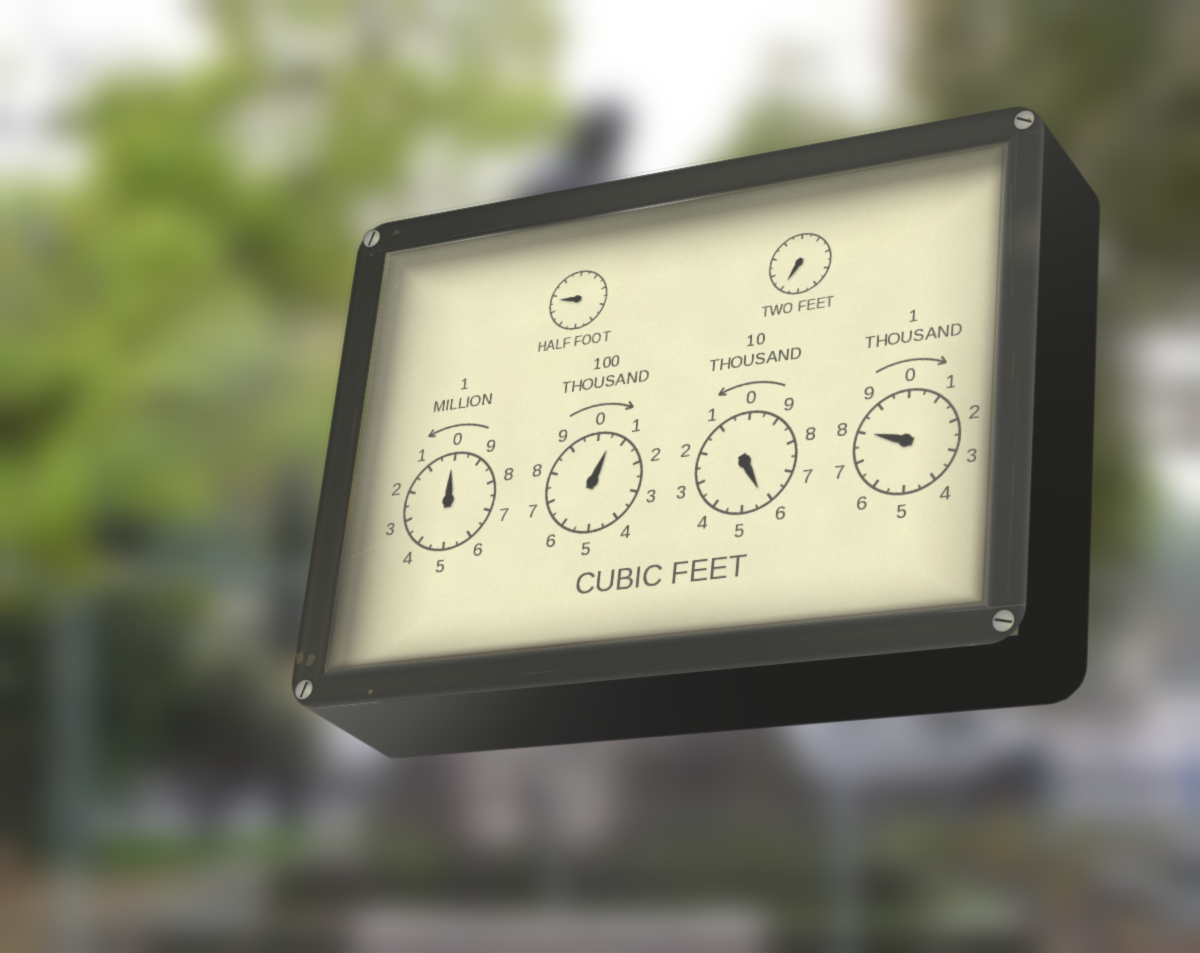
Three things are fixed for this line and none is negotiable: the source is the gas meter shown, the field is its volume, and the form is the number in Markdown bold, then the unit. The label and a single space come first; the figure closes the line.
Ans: **5800** ft³
